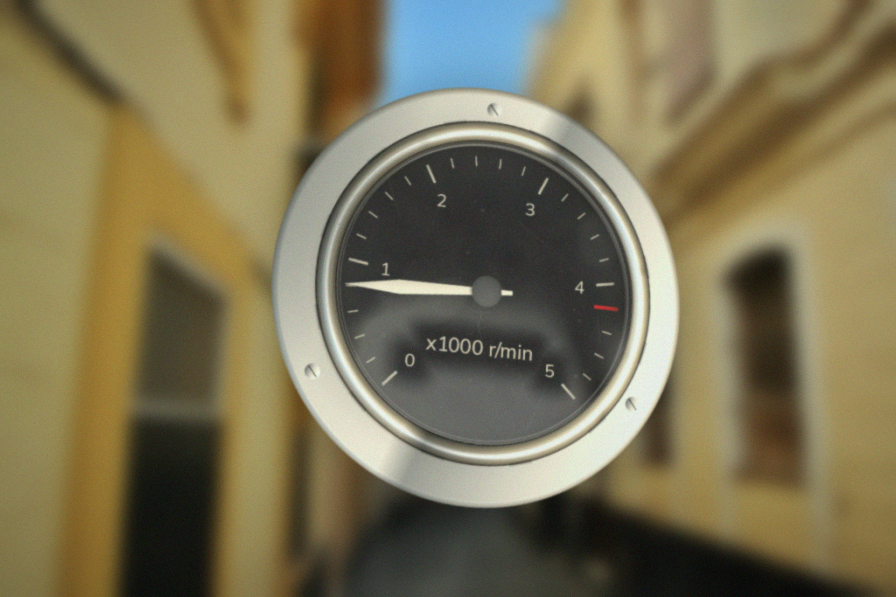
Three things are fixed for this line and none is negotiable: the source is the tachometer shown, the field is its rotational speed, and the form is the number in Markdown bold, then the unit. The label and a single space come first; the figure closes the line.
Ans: **800** rpm
